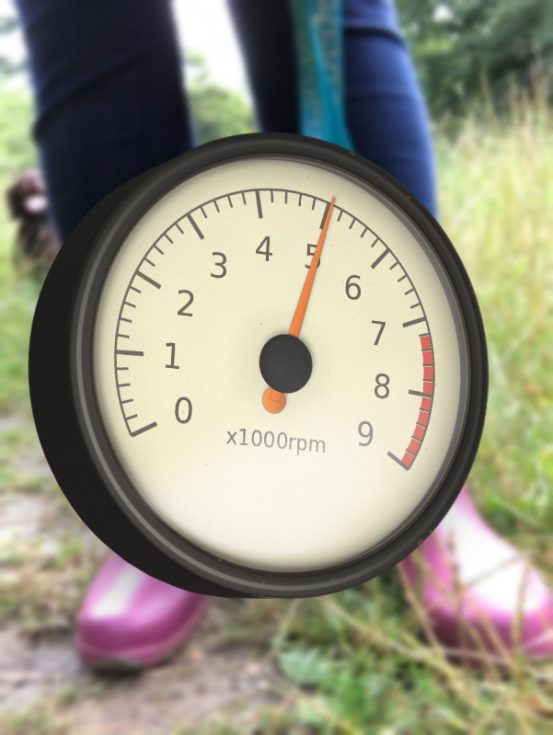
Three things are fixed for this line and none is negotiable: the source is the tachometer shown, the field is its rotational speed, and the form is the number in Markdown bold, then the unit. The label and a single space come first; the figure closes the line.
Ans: **5000** rpm
